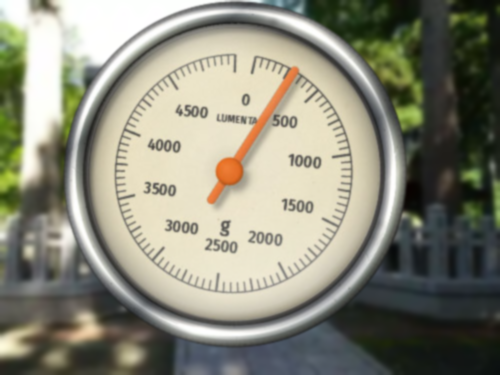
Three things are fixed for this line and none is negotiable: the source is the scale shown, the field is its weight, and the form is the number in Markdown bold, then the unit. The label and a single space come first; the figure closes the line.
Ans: **300** g
